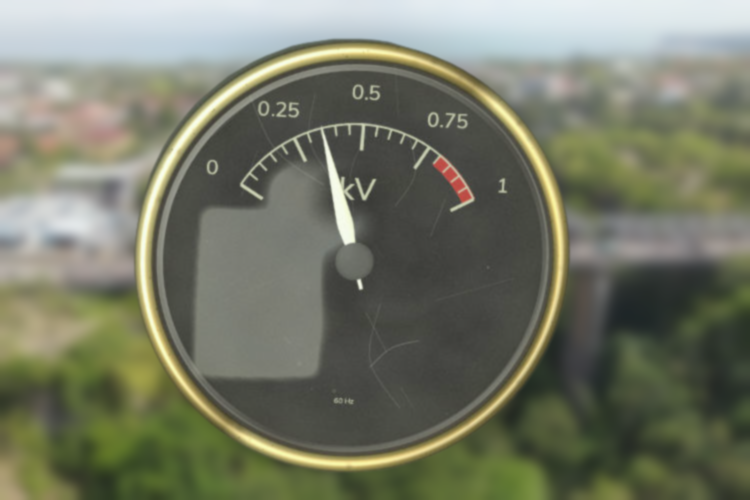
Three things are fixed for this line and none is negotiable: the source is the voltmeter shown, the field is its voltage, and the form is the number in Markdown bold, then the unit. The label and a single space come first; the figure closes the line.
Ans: **0.35** kV
